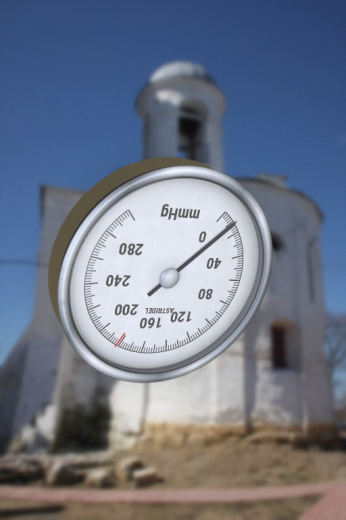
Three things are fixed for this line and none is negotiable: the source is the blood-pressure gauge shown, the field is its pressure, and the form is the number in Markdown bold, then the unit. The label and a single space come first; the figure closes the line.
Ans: **10** mmHg
